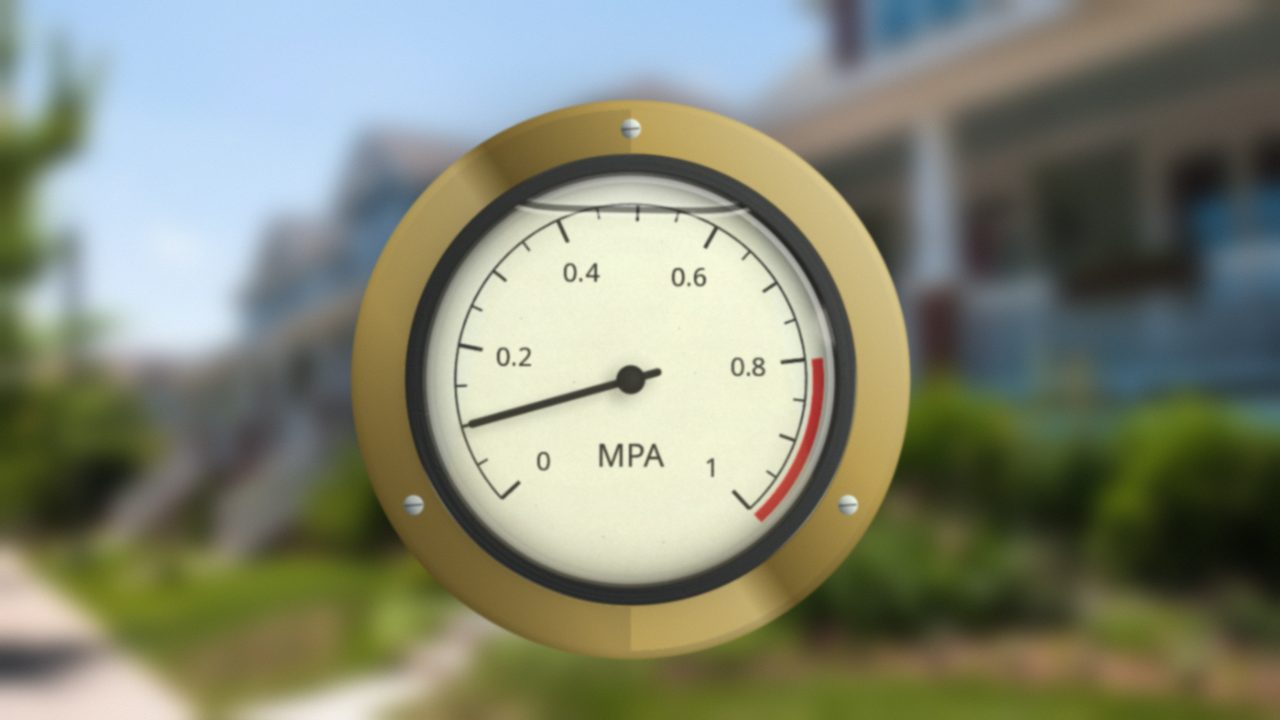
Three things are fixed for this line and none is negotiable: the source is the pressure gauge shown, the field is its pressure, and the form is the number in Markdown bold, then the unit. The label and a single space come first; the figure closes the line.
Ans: **0.1** MPa
